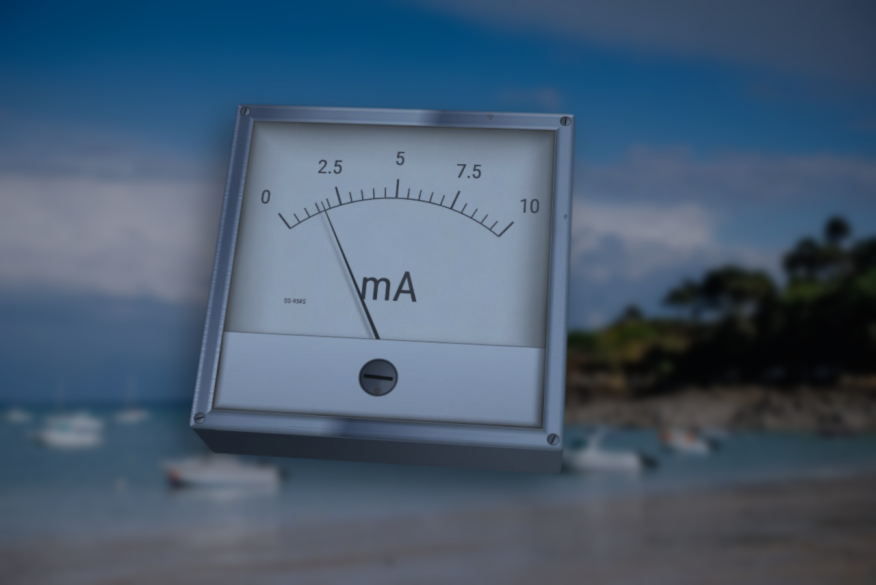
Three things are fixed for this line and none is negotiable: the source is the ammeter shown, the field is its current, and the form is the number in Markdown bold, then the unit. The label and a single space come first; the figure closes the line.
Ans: **1.75** mA
